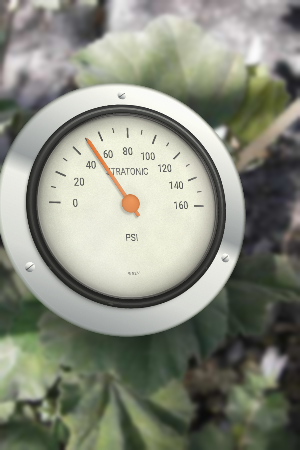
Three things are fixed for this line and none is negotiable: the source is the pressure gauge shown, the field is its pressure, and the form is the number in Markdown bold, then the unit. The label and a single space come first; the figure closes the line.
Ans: **50** psi
